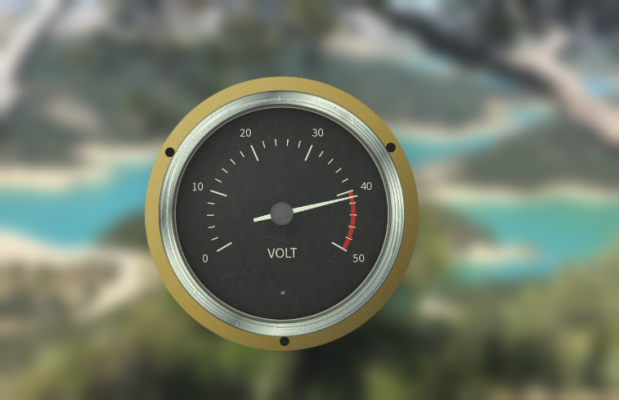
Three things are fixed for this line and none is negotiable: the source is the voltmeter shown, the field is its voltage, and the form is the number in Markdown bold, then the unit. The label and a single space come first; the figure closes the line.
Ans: **41** V
